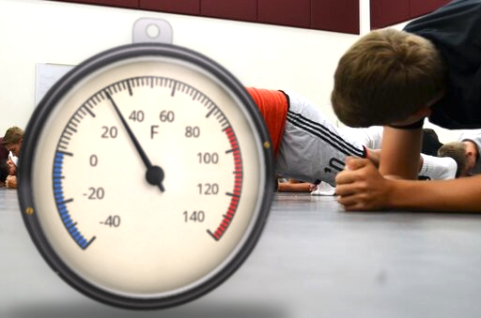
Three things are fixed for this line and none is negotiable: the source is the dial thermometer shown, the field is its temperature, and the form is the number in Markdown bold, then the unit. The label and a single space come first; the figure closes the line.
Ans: **30** °F
